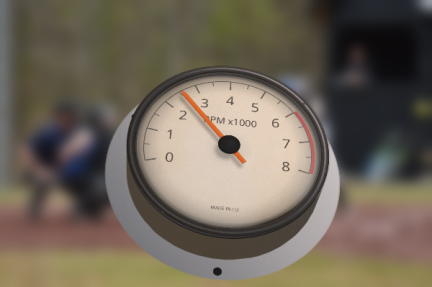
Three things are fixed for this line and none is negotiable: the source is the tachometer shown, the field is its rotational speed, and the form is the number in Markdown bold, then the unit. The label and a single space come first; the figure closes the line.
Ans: **2500** rpm
